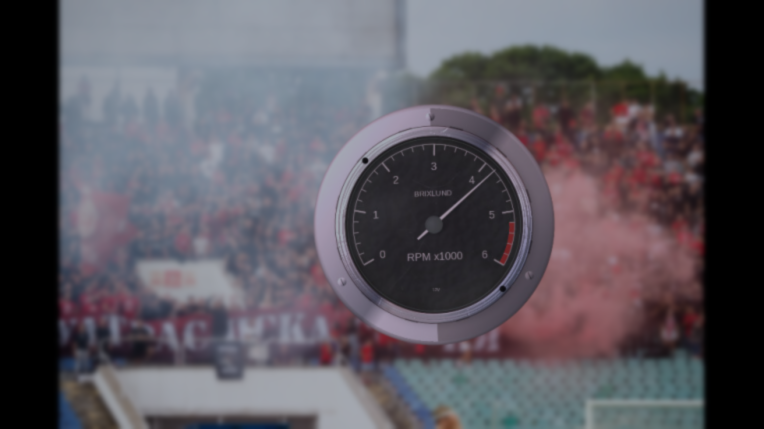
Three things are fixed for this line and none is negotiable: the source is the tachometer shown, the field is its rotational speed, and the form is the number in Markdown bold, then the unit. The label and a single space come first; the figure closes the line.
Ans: **4200** rpm
